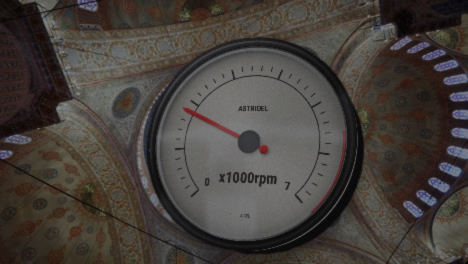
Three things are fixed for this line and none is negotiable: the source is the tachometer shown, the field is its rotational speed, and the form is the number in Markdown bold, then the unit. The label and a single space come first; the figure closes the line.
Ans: **1800** rpm
